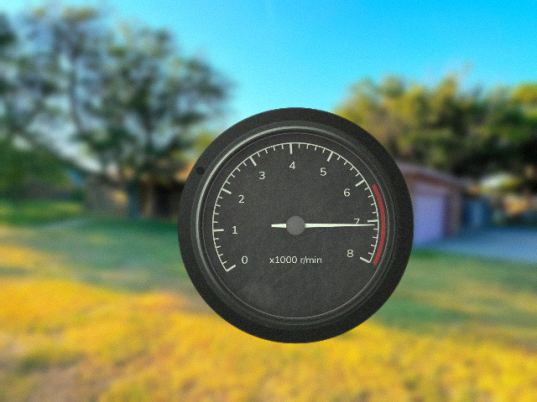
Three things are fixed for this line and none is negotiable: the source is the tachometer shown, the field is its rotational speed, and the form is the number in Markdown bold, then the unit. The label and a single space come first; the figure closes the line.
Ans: **7100** rpm
